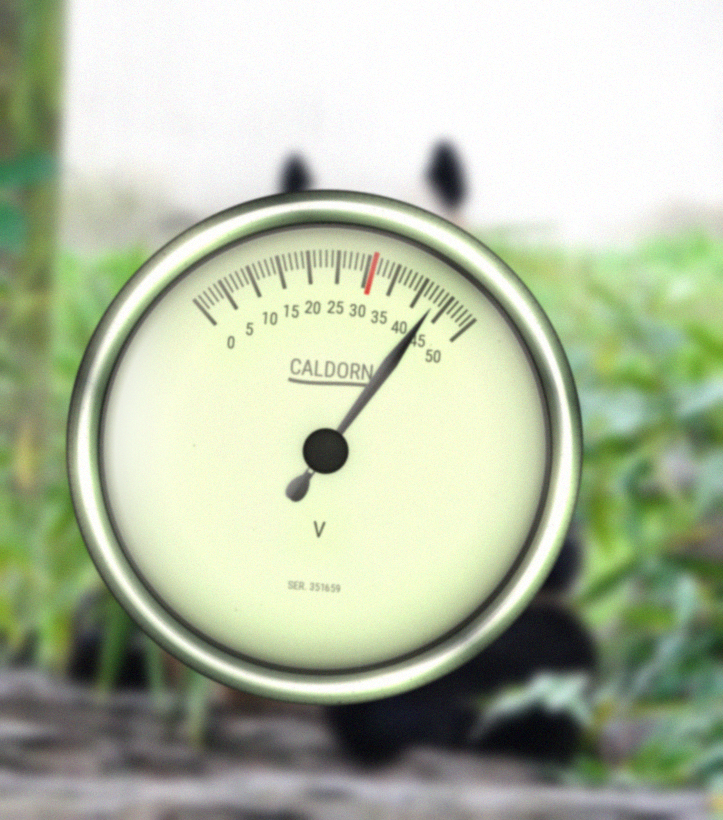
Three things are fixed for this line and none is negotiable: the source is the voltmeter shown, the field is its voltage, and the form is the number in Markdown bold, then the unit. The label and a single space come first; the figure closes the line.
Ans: **43** V
